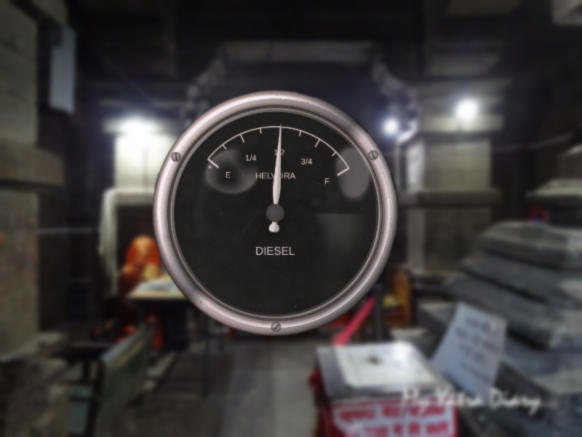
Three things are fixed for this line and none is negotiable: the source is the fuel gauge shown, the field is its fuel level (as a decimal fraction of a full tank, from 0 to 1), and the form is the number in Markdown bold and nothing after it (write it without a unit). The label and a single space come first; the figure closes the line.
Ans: **0.5**
